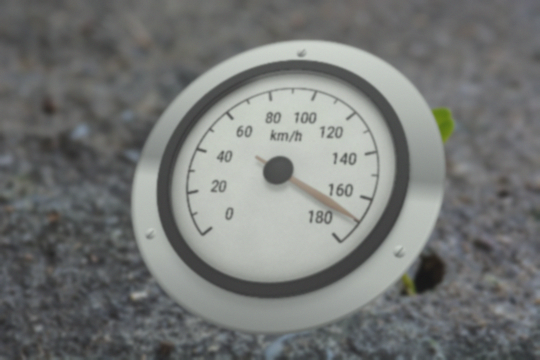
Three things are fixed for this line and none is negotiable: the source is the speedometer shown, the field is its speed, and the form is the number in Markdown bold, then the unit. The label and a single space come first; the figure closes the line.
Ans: **170** km/h
